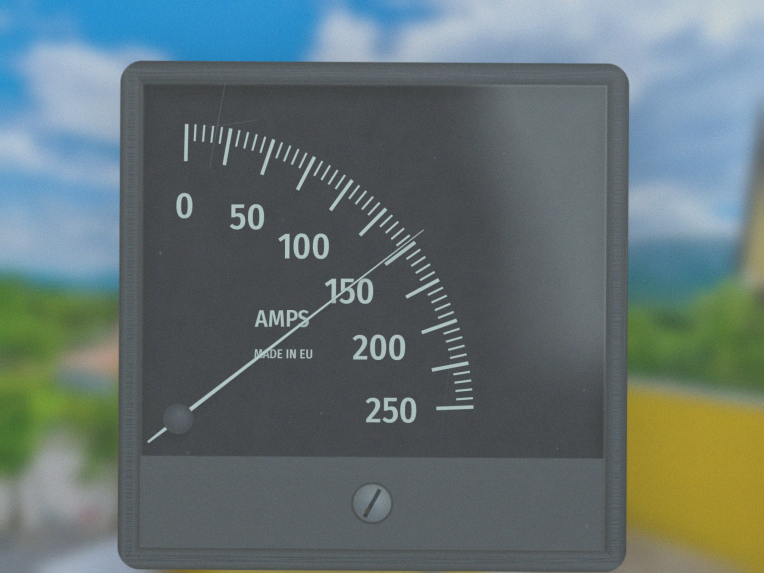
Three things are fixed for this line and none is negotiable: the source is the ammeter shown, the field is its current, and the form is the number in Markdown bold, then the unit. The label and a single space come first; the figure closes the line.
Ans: **147.5** A
